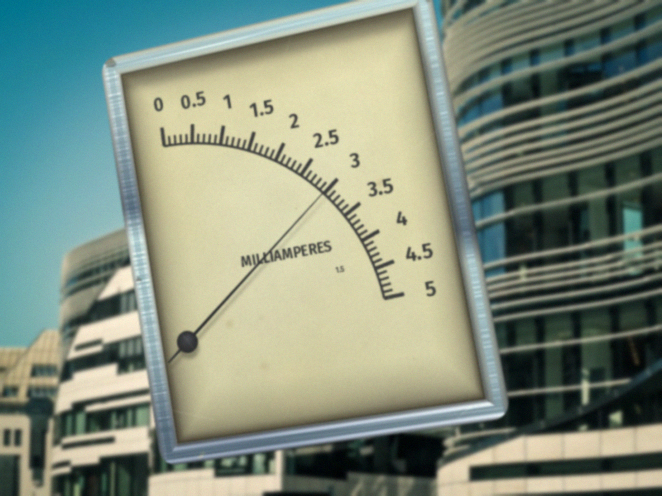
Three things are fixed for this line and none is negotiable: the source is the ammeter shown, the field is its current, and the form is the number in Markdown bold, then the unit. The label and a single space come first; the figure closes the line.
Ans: **3** mA
